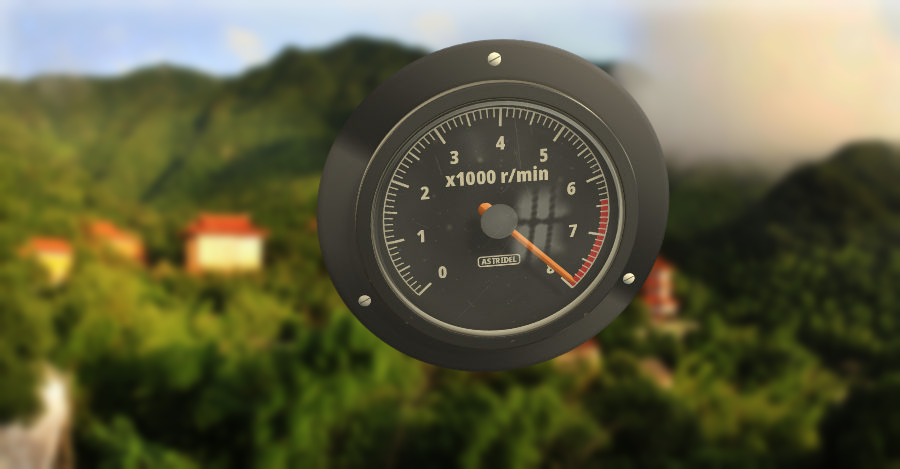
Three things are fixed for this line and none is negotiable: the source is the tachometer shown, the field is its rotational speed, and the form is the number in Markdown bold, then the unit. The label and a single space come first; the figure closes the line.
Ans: **7900** rpm
